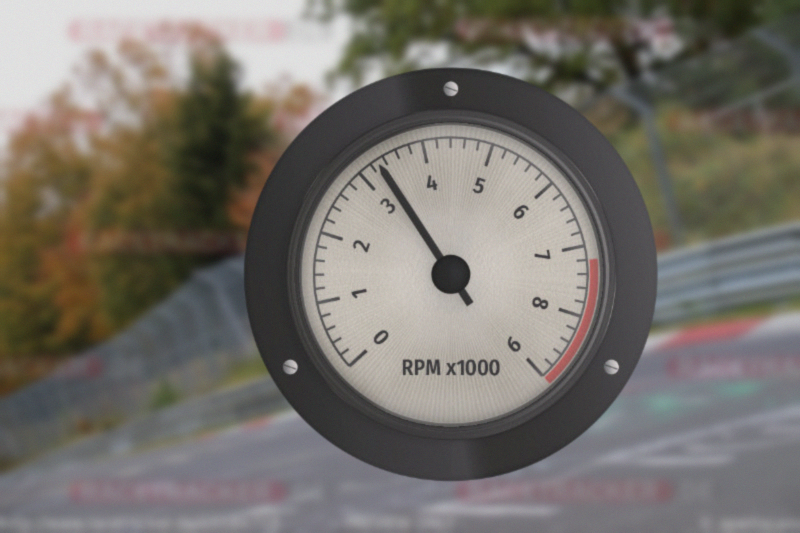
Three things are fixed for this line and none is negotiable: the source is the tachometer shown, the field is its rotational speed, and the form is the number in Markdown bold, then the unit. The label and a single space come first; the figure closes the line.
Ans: **3300** rpm
